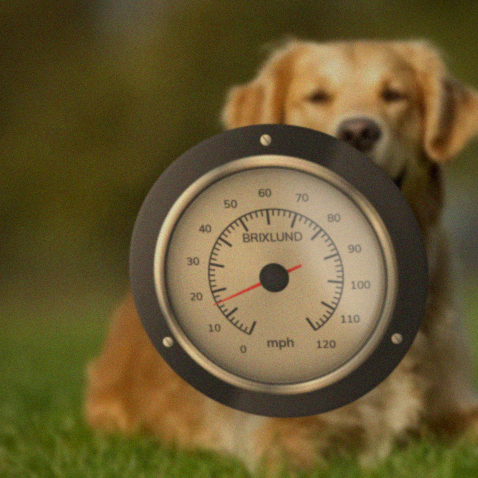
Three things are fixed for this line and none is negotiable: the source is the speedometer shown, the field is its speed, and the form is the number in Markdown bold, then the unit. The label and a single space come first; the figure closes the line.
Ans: **16** mph
